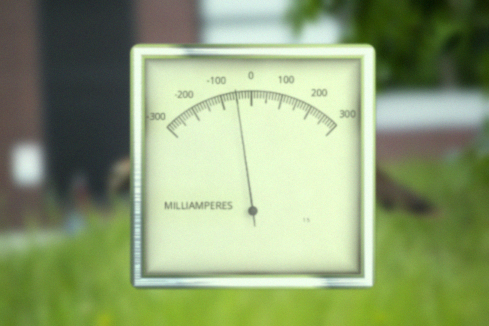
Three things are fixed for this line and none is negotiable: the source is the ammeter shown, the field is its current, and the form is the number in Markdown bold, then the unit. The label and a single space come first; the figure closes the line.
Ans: **-50** mA
